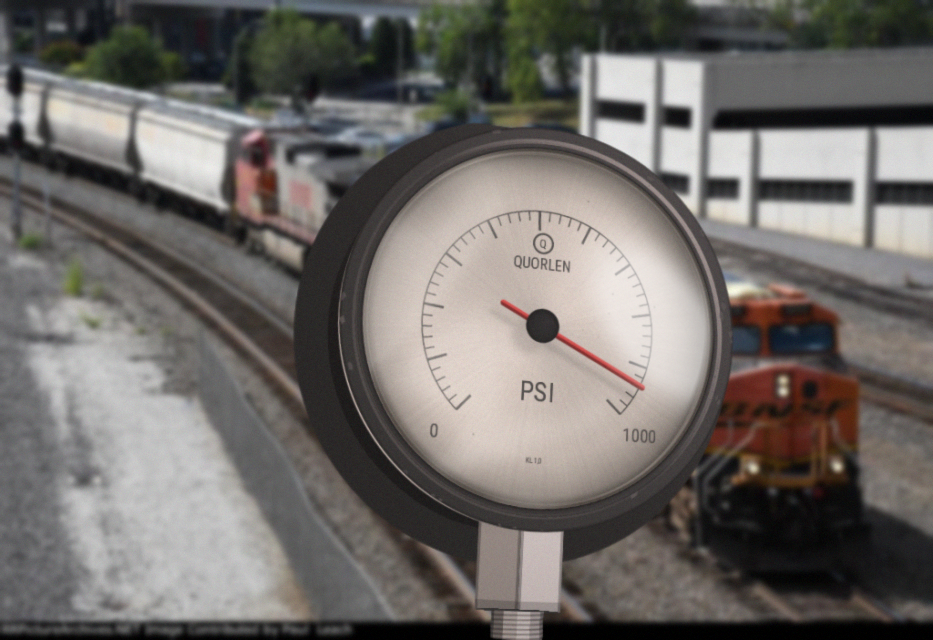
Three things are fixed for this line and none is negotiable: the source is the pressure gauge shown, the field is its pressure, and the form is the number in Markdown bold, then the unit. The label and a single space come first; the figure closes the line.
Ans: **940** psi
